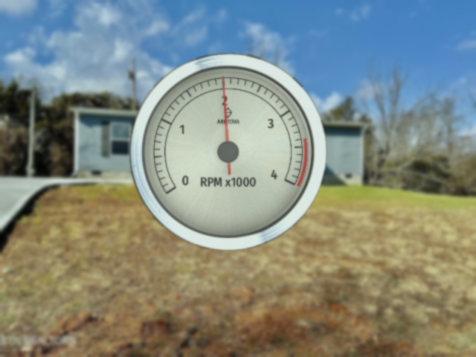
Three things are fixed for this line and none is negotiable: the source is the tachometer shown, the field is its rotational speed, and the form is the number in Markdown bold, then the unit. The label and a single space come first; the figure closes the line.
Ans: **2000** rpm
